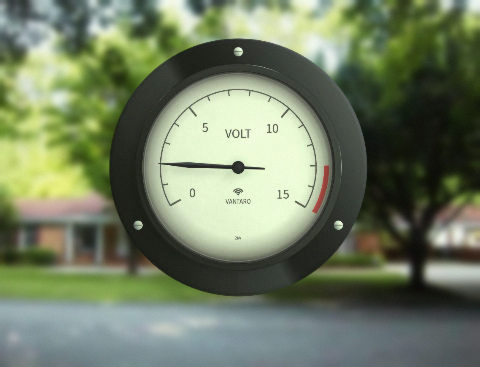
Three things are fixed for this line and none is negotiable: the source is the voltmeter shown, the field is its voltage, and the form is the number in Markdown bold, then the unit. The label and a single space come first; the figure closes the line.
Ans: **2** V
